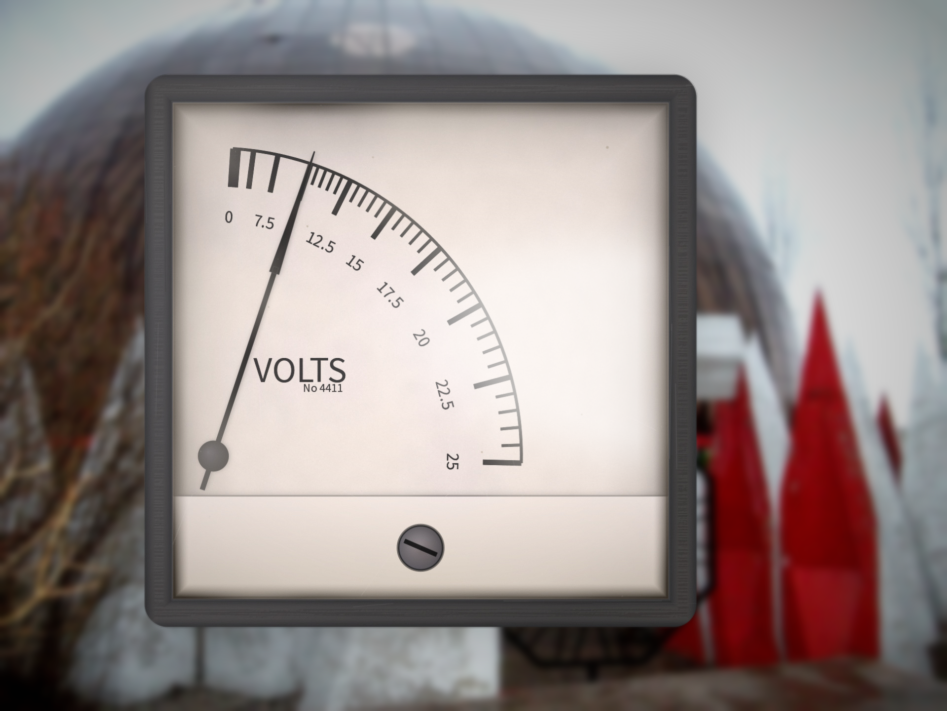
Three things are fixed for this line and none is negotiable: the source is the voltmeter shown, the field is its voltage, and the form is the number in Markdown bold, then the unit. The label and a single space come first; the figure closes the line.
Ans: **10** V
